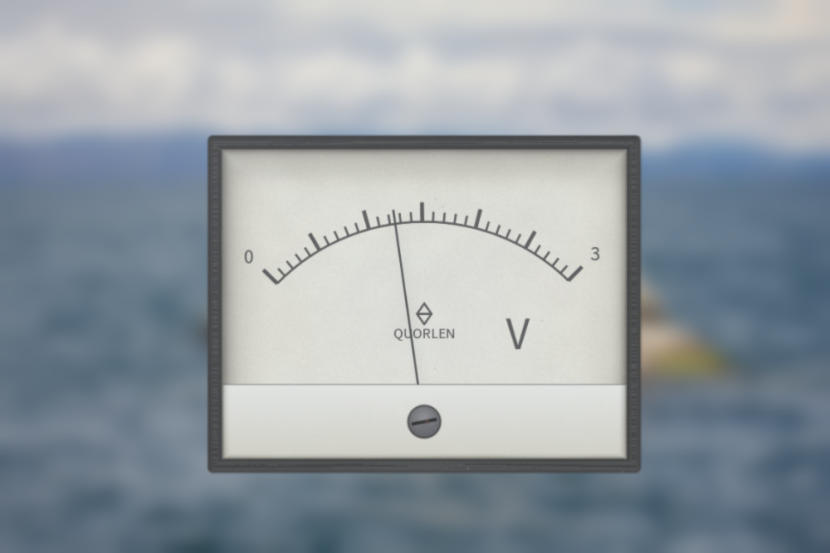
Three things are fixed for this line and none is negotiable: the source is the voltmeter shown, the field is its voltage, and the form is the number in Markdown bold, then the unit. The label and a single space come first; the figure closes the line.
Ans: **1.25** V
